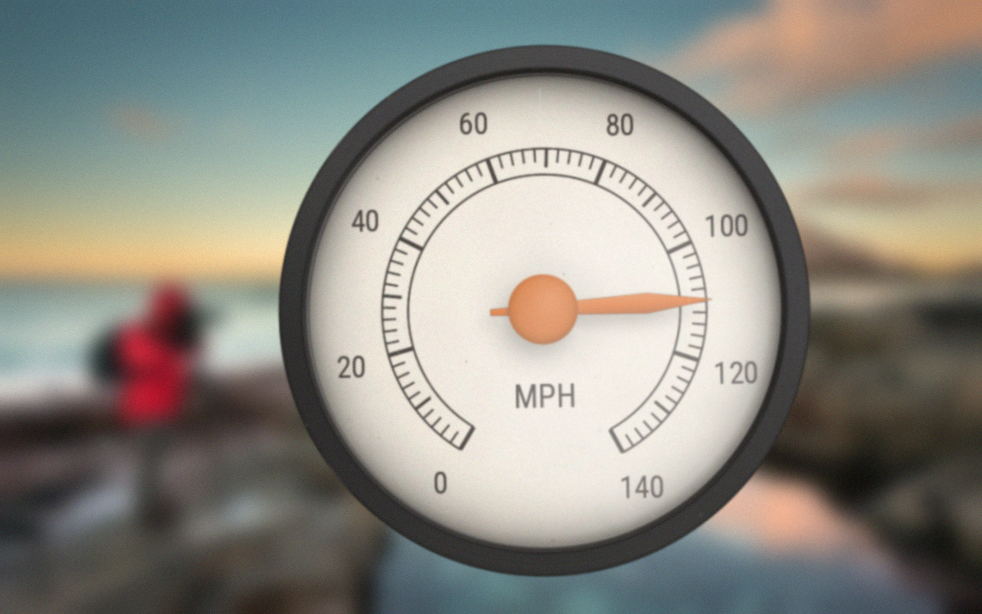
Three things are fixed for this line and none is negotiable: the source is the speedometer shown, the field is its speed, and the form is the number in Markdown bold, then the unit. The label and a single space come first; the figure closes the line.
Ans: **110** mph
